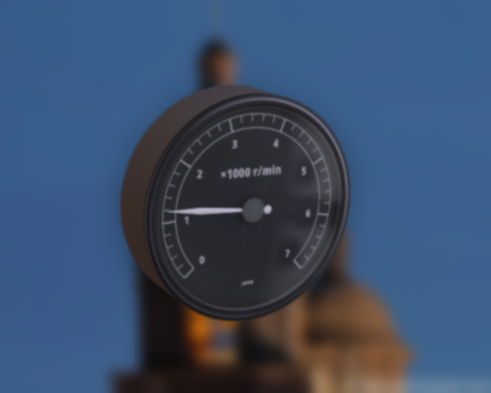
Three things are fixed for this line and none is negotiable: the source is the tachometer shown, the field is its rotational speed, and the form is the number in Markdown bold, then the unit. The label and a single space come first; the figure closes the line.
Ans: **1200** rpm
